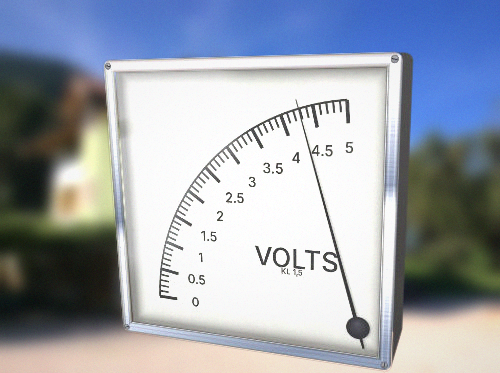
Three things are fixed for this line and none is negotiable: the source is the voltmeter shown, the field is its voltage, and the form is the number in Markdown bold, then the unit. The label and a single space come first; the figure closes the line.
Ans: **4.3** V
